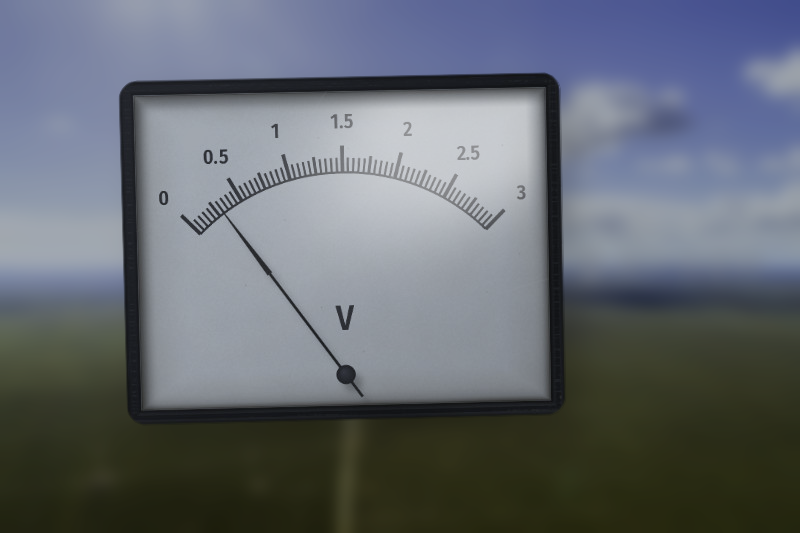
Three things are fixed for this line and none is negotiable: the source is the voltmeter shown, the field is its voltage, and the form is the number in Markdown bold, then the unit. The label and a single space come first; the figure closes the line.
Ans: **0.3** V
